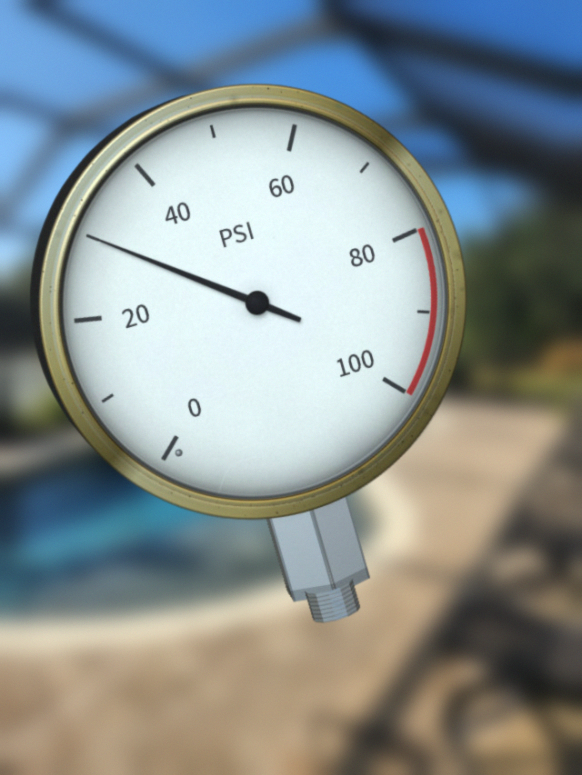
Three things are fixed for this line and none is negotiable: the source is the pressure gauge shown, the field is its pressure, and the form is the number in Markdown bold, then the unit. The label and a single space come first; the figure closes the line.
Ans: **30** psi
